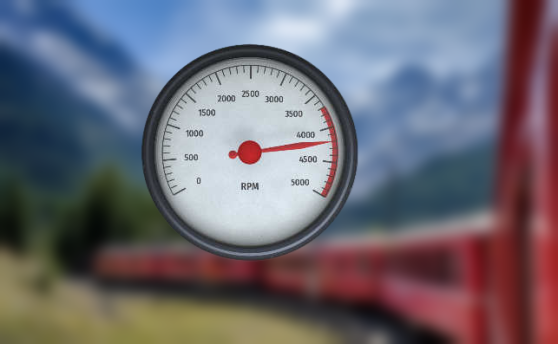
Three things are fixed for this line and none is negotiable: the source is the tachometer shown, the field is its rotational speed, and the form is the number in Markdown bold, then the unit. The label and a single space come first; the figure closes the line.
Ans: **4200** rpm
